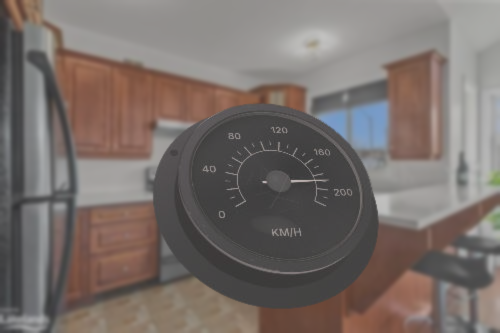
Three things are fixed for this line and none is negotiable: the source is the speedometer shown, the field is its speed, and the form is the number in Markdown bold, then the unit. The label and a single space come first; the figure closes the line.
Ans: **190** km/h
